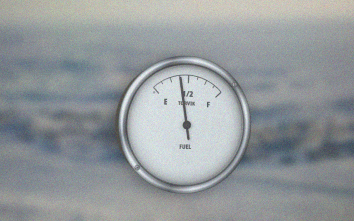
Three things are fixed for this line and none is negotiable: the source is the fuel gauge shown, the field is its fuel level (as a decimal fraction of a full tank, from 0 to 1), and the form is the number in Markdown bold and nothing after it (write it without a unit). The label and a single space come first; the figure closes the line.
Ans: **0.375**
